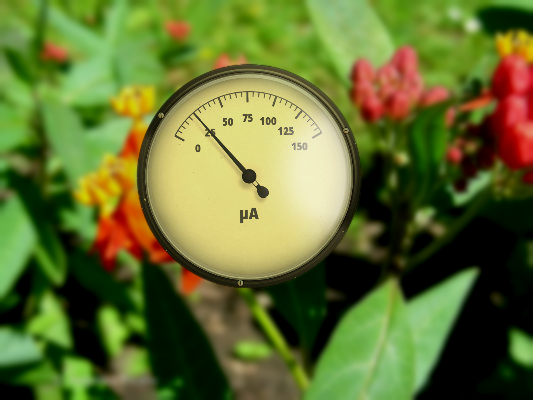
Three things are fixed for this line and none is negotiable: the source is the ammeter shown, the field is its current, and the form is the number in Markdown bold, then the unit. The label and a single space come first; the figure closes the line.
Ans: **25** µA
